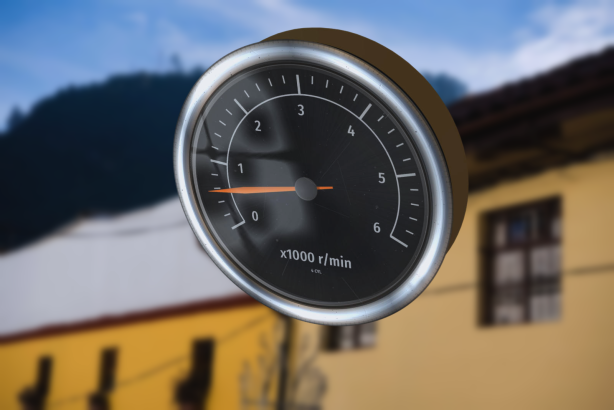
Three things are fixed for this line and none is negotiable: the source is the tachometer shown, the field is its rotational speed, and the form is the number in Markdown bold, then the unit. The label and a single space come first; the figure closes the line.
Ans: **600** rpm
